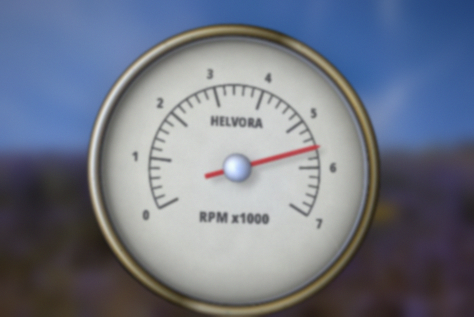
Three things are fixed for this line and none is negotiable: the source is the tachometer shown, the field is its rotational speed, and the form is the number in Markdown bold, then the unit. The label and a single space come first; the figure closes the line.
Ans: **5600** rpm
